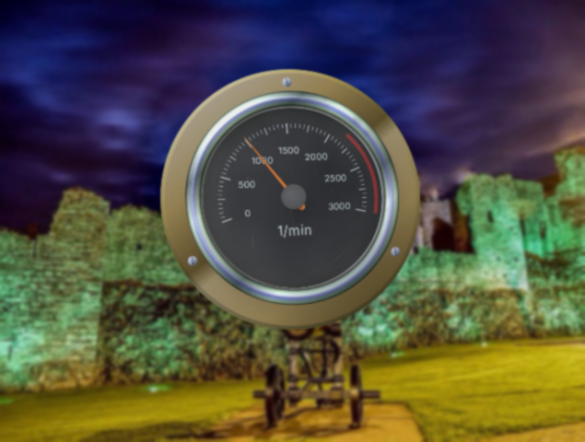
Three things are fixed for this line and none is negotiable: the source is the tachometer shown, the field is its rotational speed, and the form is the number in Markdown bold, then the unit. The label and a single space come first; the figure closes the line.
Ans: **1000** rpm
